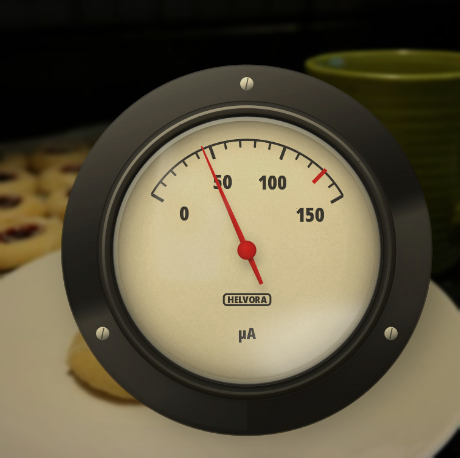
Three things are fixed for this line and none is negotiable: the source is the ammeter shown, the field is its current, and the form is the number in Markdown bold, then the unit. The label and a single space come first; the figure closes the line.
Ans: **45** µA
